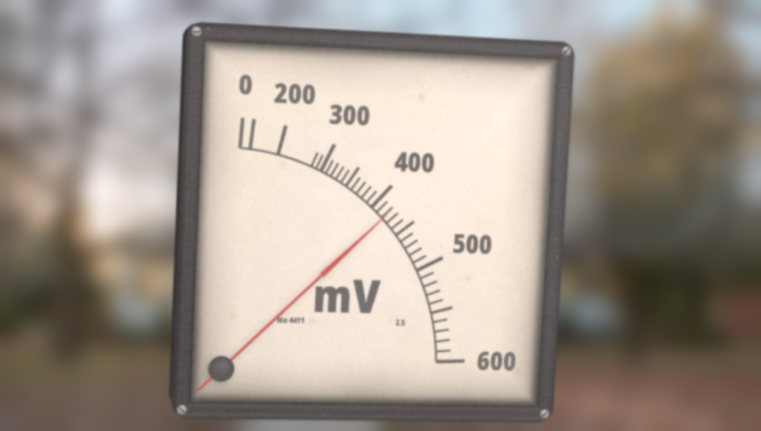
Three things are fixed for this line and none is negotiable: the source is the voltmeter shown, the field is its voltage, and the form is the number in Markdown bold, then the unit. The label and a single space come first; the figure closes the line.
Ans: **420** mV
